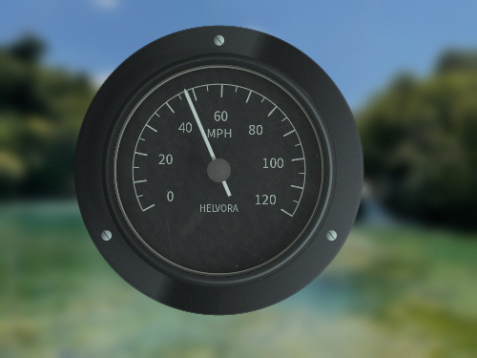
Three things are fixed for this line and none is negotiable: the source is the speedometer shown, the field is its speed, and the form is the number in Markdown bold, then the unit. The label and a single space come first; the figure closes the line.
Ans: **47.5** mph
